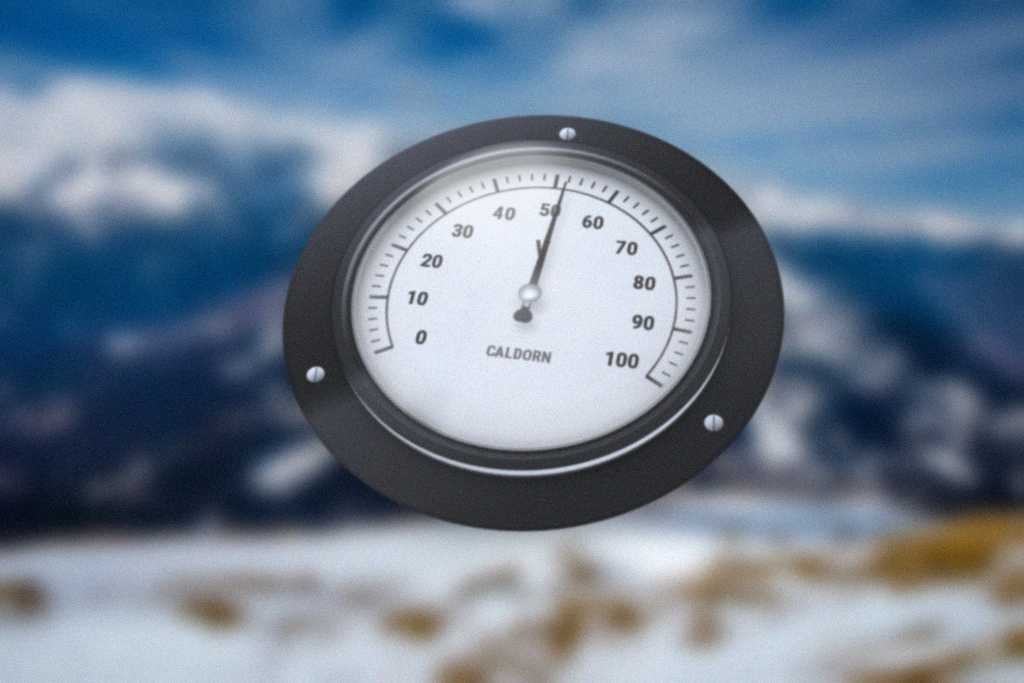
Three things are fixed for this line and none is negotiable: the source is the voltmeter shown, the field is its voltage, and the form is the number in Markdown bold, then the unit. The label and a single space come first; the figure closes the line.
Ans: **52** V
